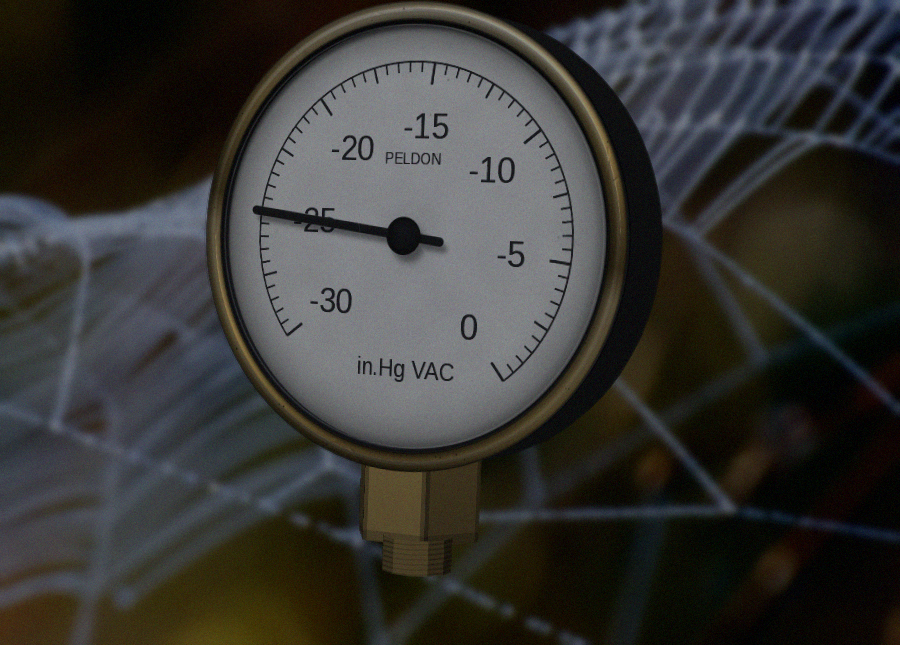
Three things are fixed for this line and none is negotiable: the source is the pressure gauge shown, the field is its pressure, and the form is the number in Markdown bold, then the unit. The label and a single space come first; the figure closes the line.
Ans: **-25** inHg
